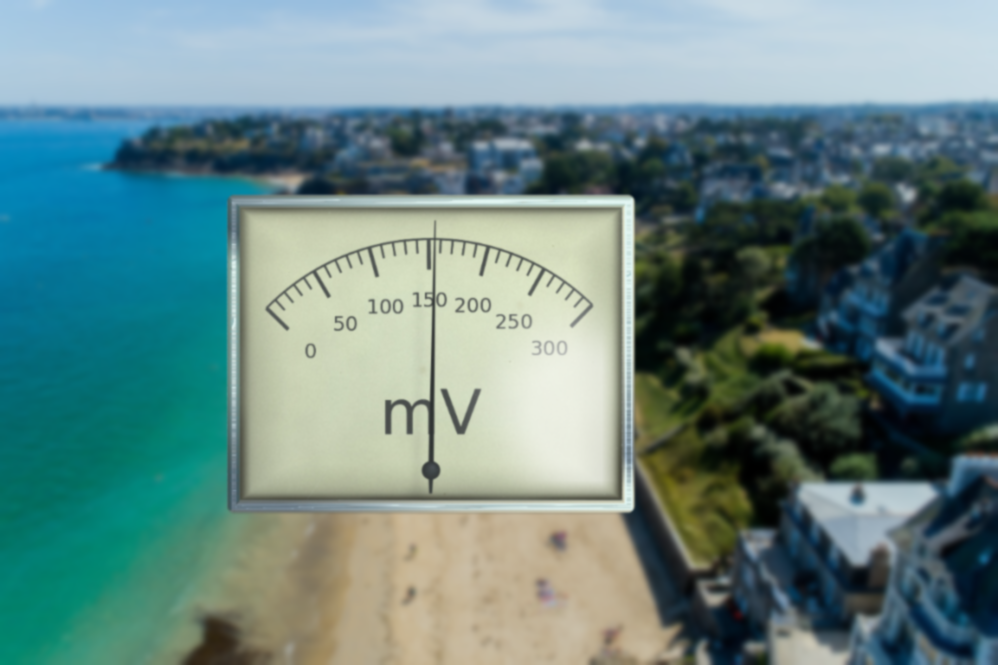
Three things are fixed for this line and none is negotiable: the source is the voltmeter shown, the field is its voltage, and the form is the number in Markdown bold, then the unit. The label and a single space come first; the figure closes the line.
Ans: **155** mV
